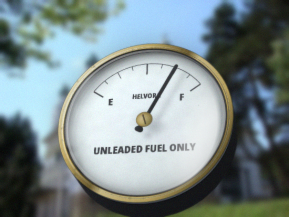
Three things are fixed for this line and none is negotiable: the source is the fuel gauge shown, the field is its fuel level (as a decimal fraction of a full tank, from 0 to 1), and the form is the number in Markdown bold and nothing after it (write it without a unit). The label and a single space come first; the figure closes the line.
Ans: **0.75**
